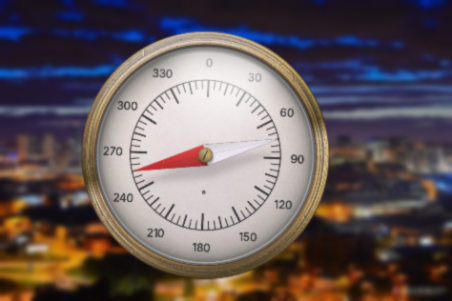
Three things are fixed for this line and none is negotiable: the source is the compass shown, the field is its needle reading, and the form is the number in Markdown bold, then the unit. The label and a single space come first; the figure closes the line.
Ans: **255** °
